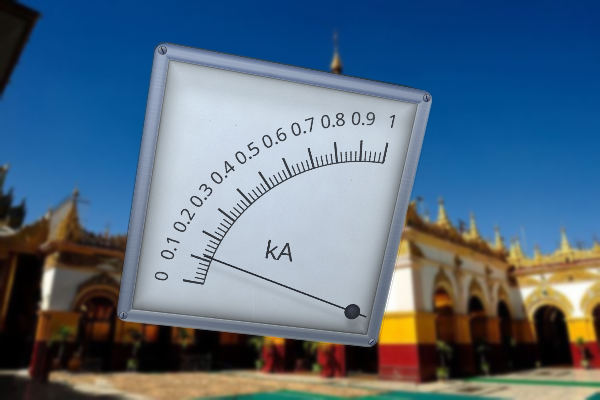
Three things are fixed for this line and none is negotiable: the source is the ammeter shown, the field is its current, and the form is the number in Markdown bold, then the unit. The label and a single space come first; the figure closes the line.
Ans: **0.12** kA
